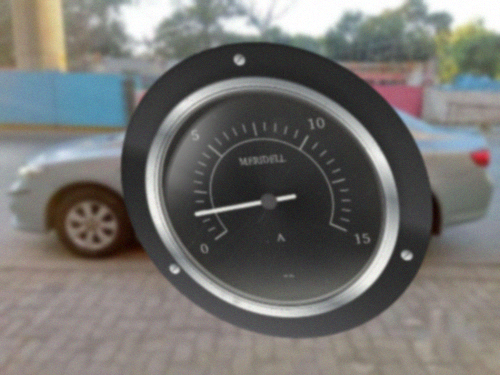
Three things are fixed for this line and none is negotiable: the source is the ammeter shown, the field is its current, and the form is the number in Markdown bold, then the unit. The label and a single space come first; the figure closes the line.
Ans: **1.5** A
